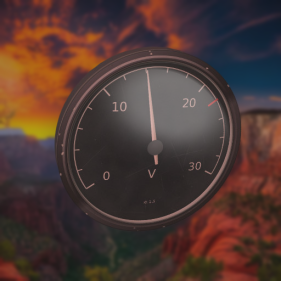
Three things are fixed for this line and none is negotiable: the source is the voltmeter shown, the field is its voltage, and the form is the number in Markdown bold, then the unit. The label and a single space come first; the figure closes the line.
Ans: **14** V
